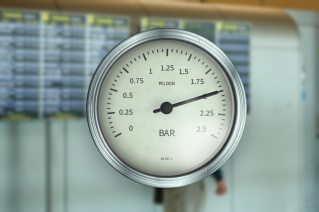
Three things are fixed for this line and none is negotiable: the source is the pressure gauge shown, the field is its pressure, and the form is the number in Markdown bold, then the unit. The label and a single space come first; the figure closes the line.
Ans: **2** bar
